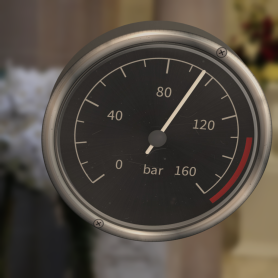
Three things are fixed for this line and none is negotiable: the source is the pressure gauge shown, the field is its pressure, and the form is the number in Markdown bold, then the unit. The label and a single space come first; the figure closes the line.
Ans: **95** bar
